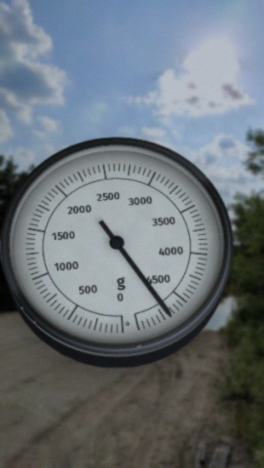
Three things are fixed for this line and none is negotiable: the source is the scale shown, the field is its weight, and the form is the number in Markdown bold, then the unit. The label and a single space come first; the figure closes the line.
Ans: **4700** g
